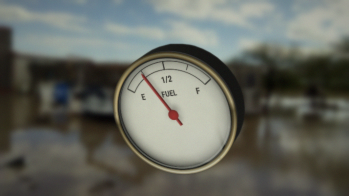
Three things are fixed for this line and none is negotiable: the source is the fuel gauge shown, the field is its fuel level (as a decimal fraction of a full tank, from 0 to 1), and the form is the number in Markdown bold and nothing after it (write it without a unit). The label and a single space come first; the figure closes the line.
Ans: **0.25**
